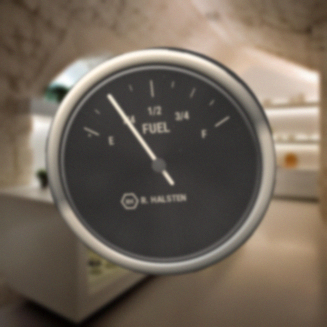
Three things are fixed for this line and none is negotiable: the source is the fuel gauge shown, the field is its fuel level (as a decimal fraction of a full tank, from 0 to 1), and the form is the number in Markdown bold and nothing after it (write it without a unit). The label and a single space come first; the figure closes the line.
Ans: **0.25**
